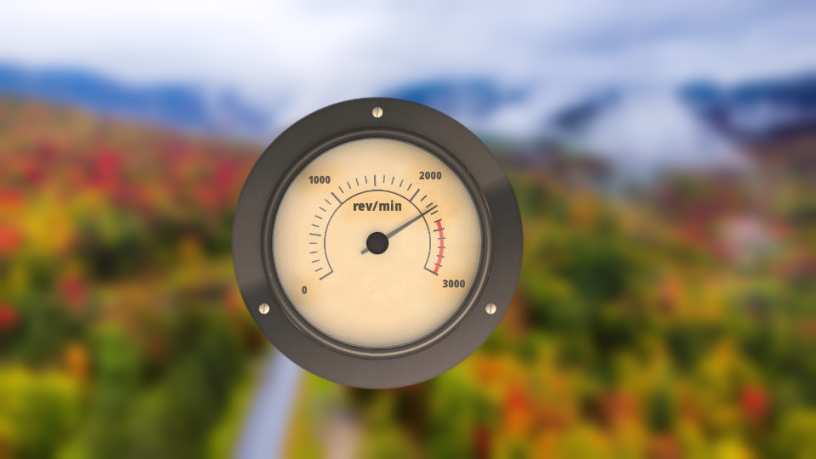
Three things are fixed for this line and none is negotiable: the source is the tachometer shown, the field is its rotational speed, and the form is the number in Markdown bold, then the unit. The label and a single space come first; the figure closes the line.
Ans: **2250** rpm
